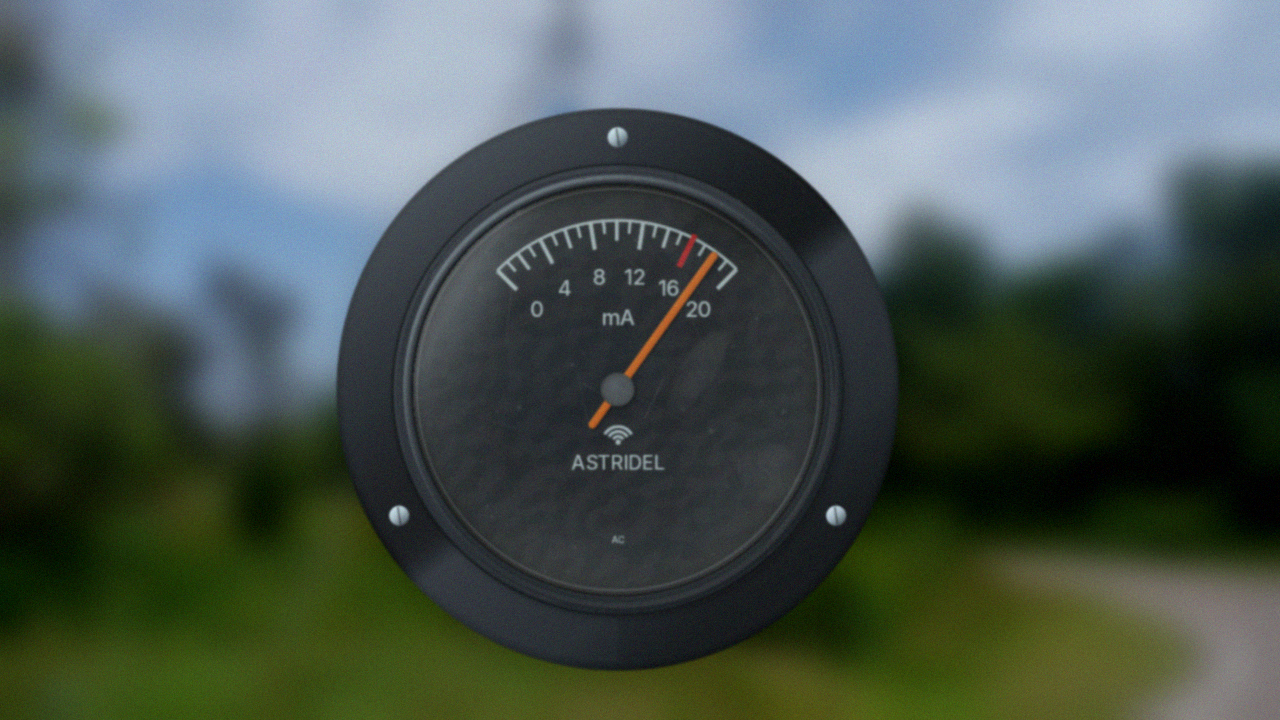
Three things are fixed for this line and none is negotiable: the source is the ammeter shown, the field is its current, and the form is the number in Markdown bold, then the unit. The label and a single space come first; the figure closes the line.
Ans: **18** mA
